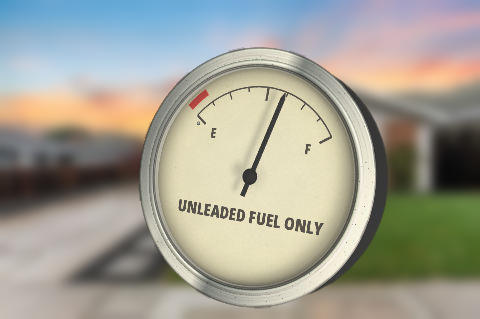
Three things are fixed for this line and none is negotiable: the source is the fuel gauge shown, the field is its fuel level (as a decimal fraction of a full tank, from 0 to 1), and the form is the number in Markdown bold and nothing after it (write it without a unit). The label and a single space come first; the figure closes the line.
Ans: **0.625**
